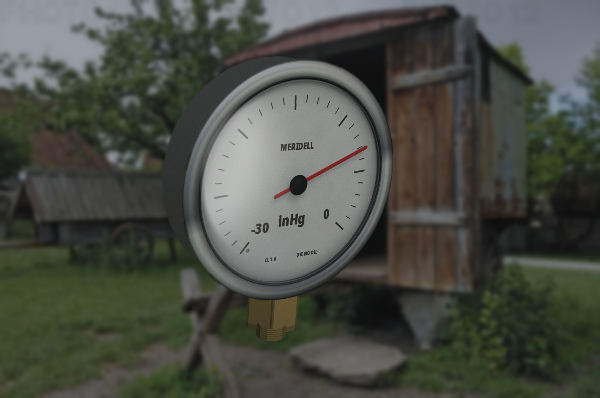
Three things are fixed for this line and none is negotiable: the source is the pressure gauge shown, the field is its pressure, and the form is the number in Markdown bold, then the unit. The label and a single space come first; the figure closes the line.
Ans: **-7** inHg
